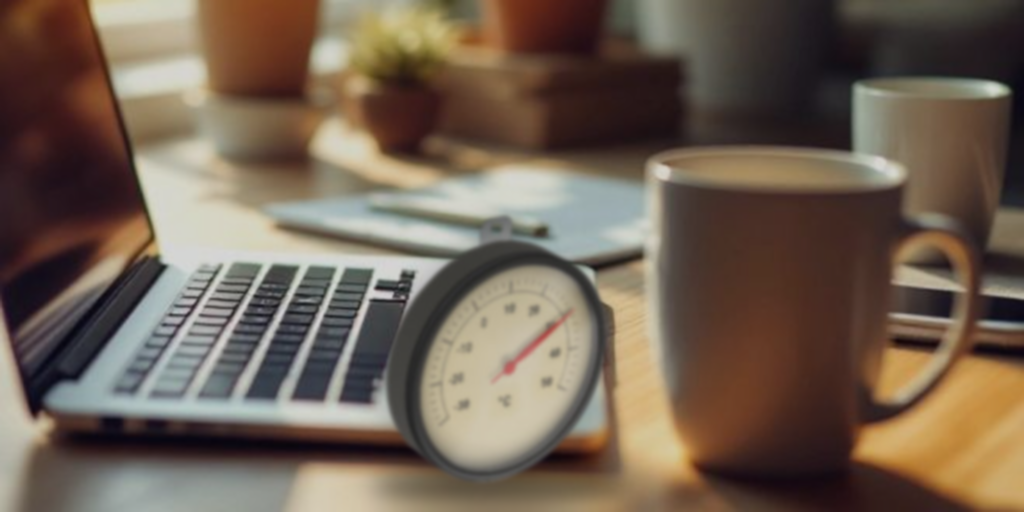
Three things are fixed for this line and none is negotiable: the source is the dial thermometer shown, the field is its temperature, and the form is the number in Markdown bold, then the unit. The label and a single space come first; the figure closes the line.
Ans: **30** °C
